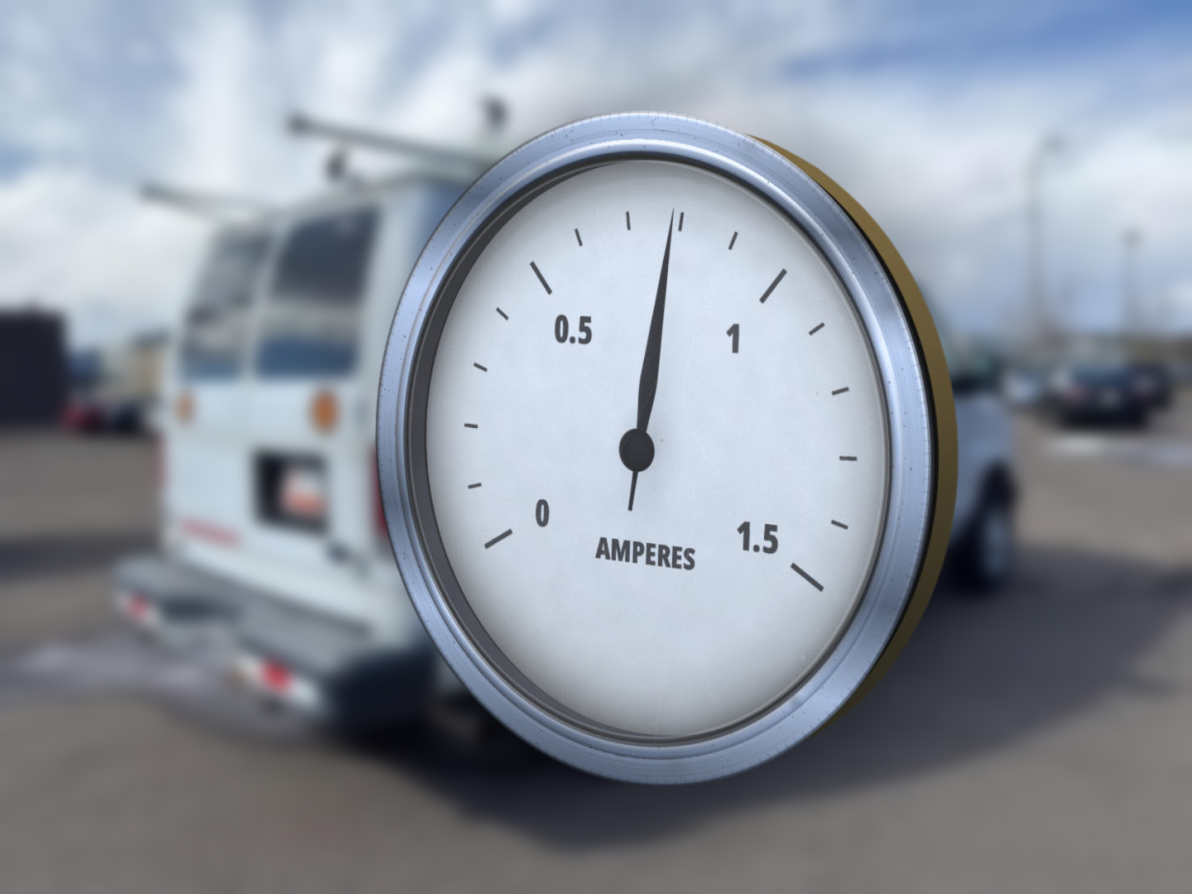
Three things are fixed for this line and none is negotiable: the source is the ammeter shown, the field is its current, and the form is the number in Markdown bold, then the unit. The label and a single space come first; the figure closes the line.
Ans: **0.8** A
